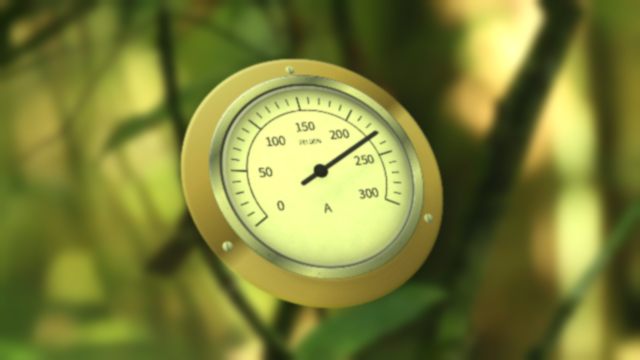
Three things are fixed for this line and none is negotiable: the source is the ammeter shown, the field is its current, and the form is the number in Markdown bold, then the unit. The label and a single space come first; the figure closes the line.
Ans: **230** A
